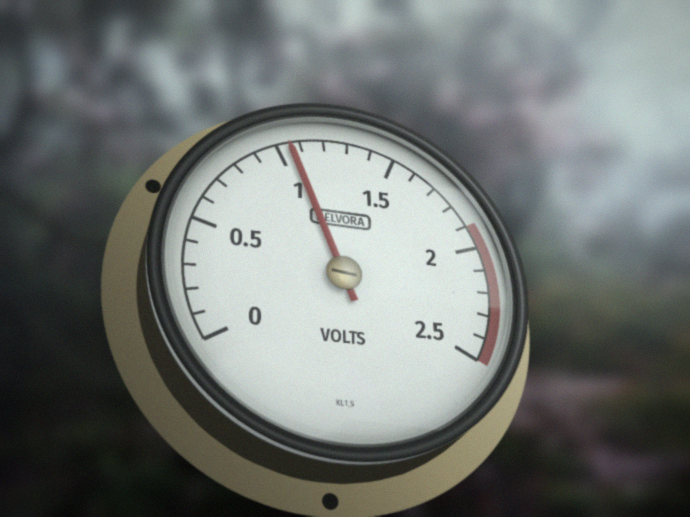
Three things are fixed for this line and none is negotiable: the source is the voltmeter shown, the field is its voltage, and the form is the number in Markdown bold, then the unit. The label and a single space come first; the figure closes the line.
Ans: **1.05** V
